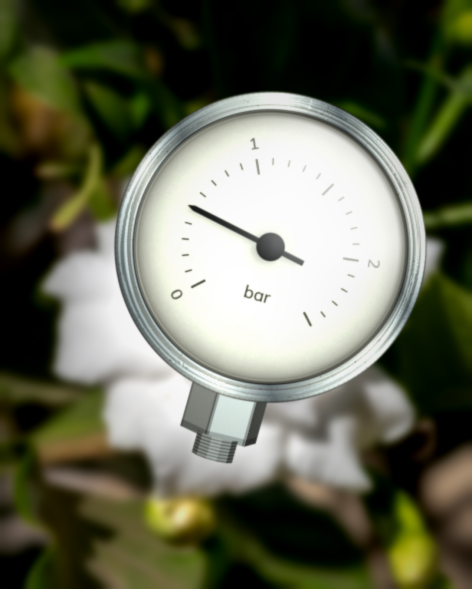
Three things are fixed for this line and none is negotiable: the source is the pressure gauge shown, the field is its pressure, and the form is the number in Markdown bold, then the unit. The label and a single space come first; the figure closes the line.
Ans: **0.5** bar
